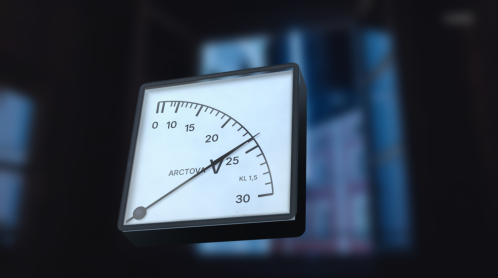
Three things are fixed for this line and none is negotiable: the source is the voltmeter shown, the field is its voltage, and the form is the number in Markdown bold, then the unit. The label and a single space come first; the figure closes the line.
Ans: **24** V
